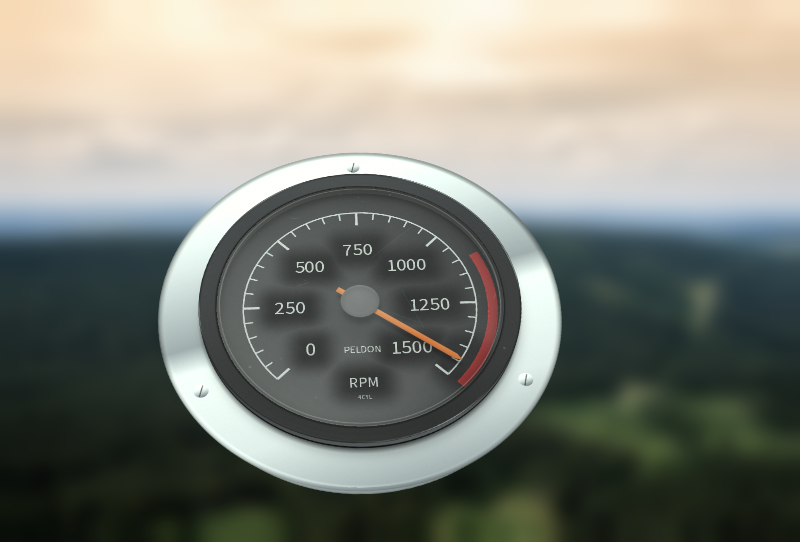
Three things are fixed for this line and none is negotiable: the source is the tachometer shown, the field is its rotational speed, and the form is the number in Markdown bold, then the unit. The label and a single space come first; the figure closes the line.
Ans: **1450** rpm
